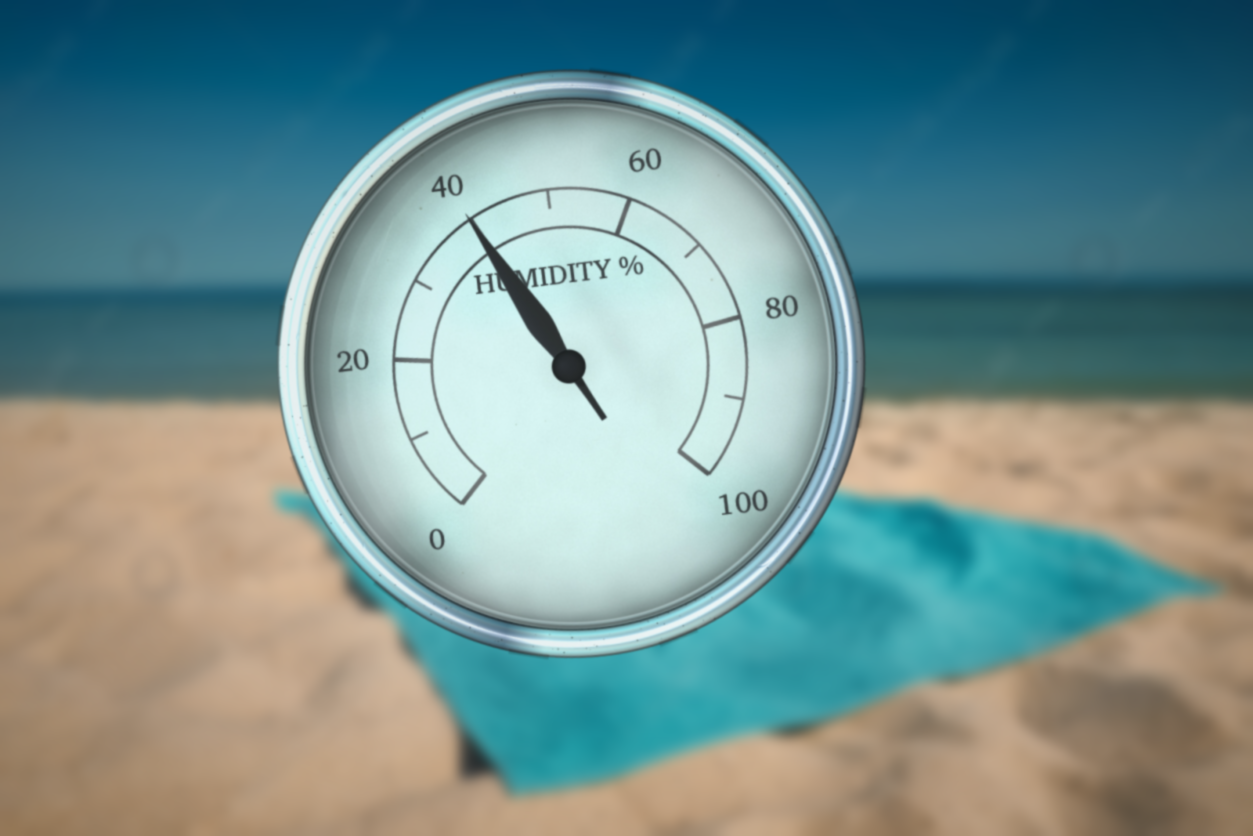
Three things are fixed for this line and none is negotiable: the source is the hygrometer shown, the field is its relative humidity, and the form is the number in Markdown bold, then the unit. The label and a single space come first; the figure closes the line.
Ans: **40** %
